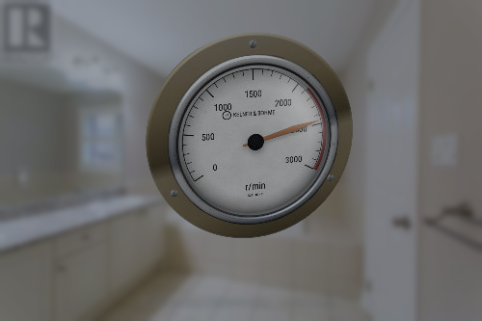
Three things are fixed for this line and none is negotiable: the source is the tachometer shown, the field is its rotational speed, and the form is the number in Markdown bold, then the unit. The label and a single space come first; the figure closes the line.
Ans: **2450** rpm
